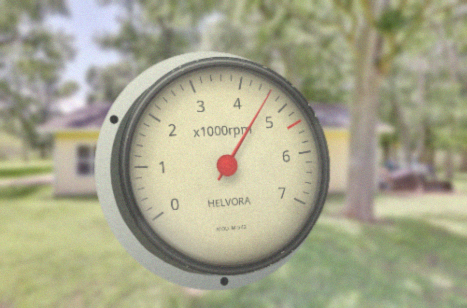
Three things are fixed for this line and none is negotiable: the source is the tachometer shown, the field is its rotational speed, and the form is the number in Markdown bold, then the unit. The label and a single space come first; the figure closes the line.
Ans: **4600** rpm
